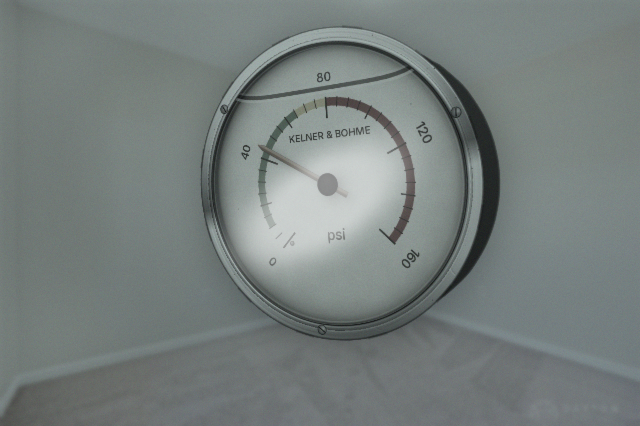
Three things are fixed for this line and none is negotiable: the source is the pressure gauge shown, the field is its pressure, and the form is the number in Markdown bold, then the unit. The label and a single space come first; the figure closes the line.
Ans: **45** psi
